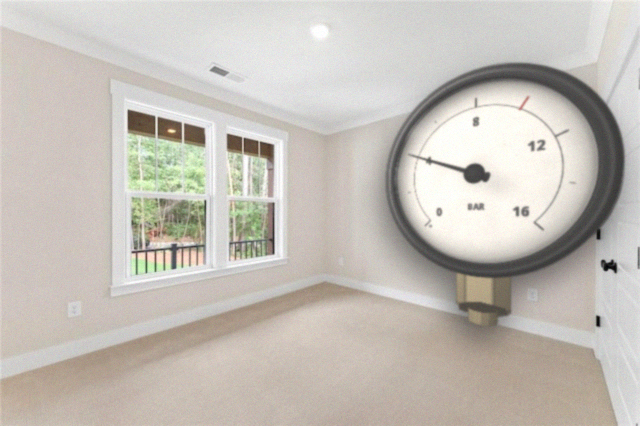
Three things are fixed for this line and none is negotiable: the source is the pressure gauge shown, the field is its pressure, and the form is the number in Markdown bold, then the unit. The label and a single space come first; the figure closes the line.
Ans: **4** bar
